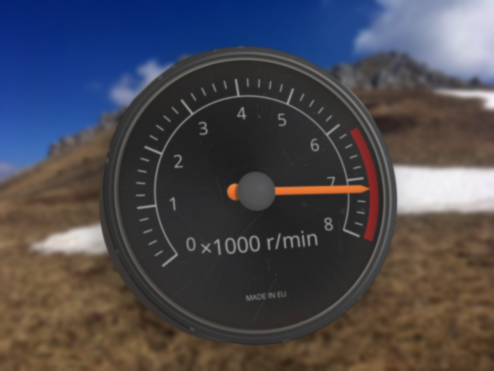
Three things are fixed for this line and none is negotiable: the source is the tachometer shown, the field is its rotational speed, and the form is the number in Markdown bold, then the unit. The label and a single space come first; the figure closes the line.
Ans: **7200** rpm
